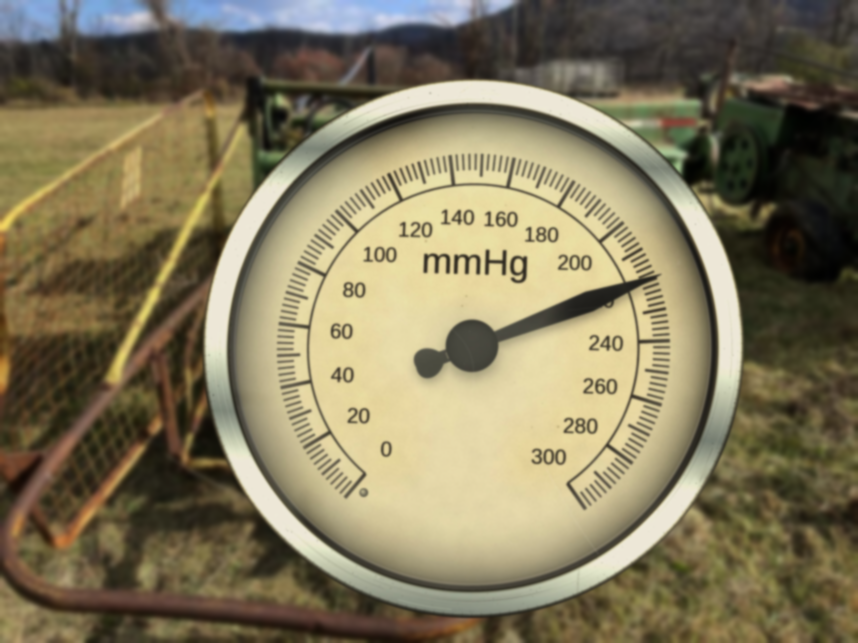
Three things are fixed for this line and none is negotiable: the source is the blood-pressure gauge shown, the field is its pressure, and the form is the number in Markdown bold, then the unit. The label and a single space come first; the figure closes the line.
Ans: **220** mmHg
